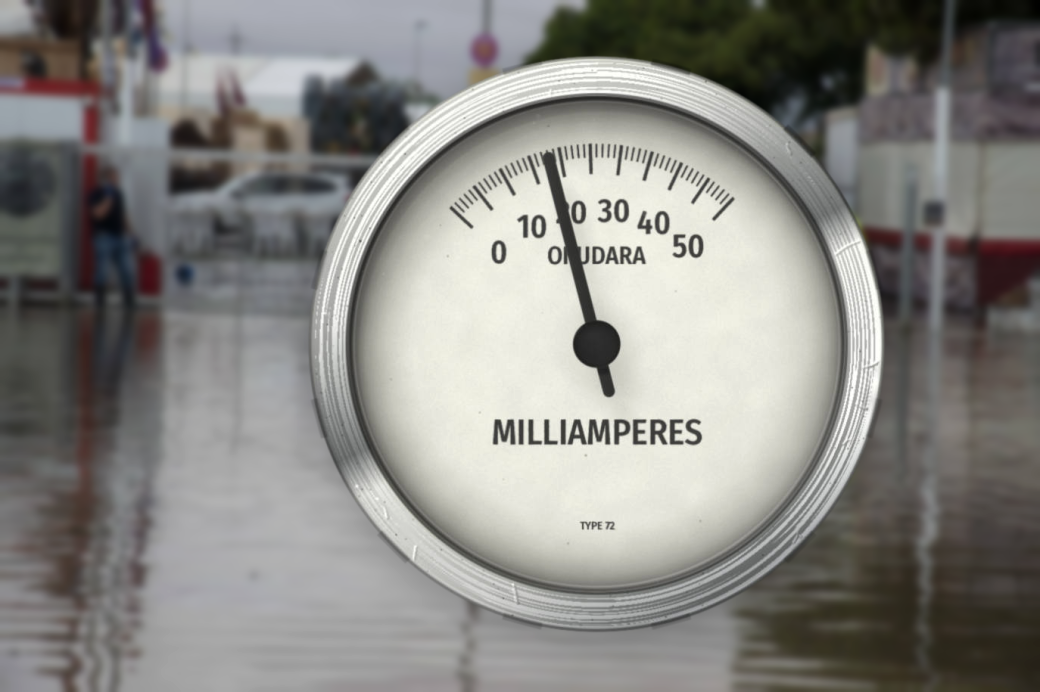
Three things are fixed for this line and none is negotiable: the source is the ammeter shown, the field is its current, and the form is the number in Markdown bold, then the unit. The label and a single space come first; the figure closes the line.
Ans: **18** mA
